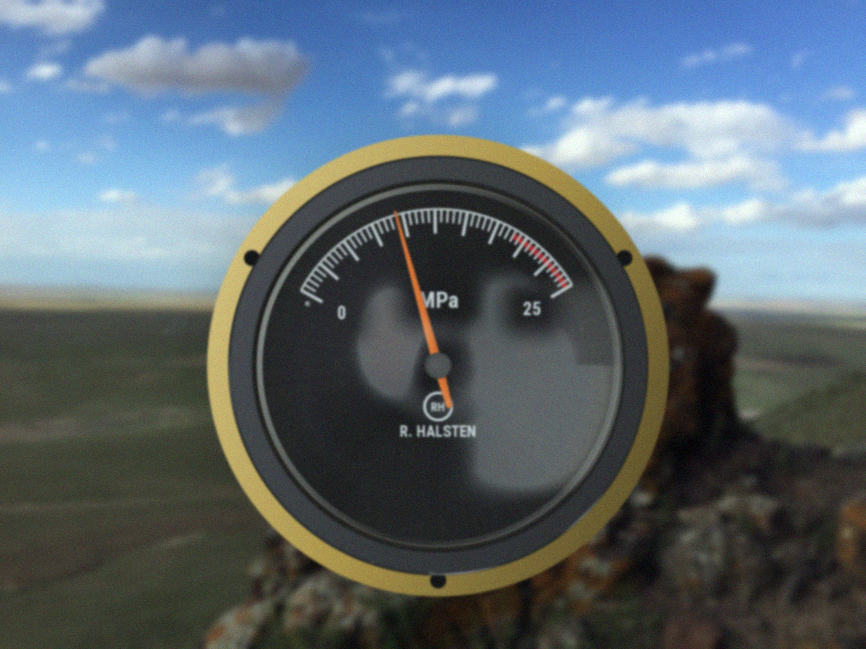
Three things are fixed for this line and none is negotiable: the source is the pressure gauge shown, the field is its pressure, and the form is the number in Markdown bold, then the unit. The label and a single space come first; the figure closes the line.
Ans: **9.5** MPa
